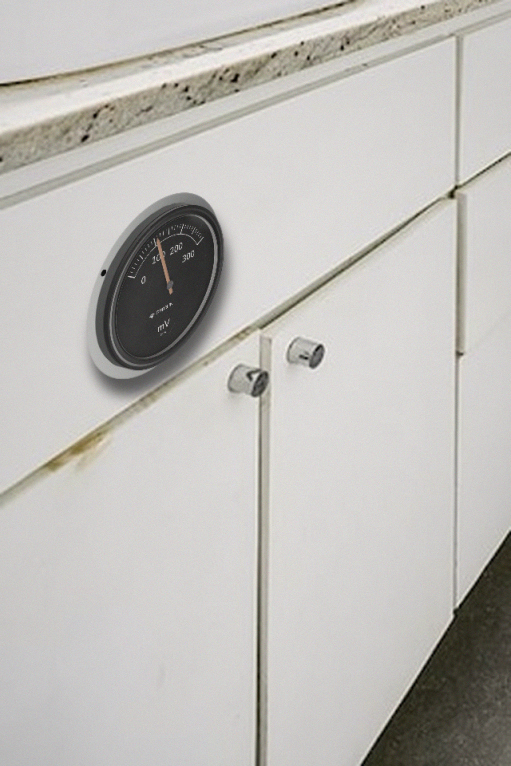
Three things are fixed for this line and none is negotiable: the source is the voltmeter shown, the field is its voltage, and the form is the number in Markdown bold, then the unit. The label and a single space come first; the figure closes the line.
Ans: **100** mV
